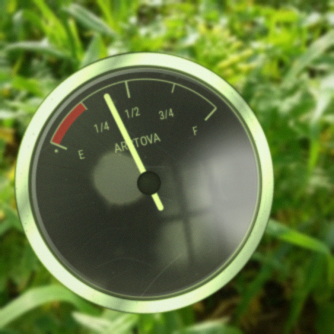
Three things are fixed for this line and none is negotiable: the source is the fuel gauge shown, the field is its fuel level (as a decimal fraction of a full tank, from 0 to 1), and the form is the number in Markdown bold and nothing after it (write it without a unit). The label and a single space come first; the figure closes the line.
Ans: **0.375**
